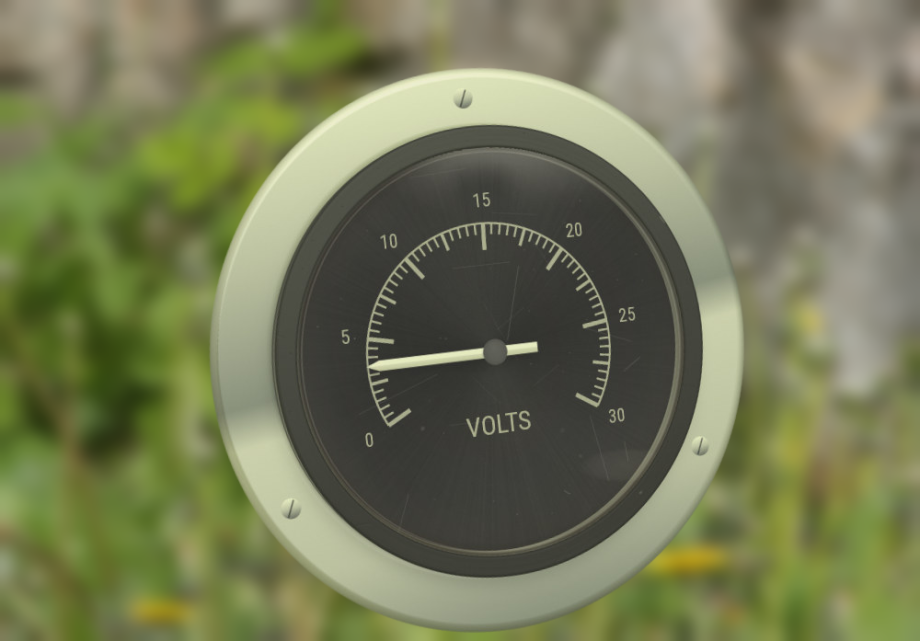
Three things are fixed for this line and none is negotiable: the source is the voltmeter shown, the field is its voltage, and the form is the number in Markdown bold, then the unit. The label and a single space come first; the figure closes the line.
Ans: **3.5** V
